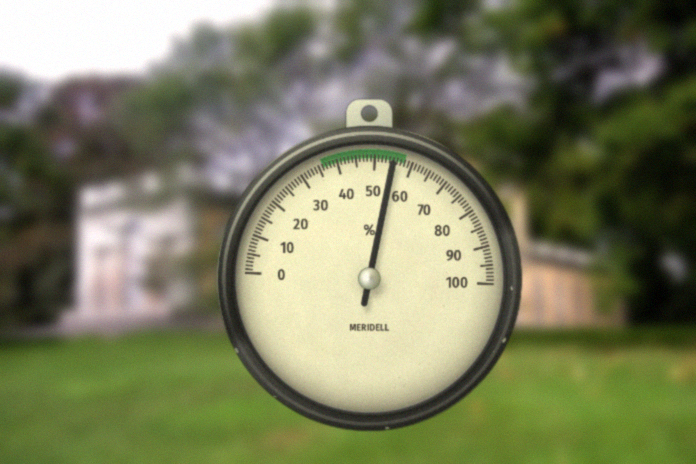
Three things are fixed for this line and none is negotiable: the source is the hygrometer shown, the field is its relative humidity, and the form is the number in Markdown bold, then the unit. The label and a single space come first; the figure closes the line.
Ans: **55** %
